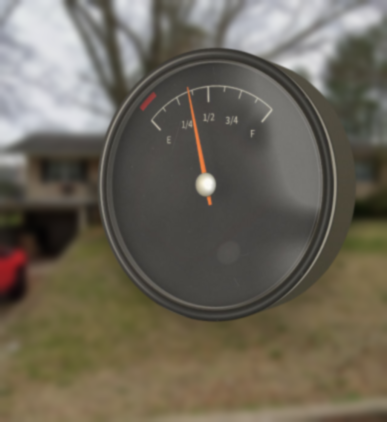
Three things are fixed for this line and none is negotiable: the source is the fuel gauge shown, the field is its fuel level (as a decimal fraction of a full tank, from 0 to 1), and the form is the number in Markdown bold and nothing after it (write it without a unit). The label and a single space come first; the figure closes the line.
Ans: **0.375**
